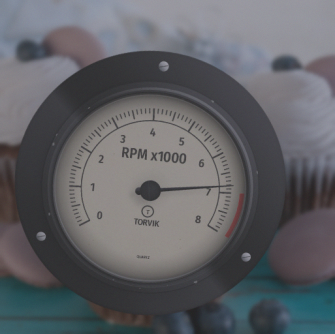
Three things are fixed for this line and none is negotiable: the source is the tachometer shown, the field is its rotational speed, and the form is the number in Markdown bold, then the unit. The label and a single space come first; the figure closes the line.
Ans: **6800** rpm
